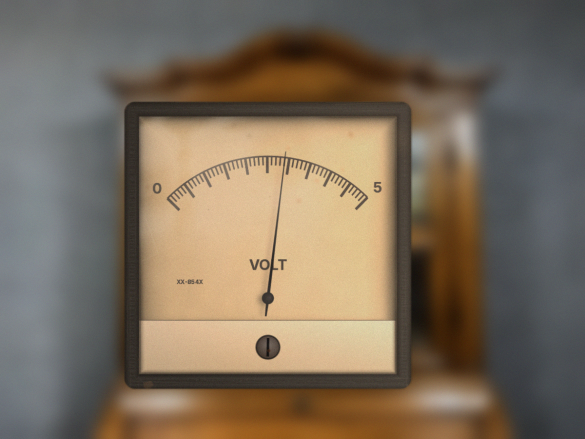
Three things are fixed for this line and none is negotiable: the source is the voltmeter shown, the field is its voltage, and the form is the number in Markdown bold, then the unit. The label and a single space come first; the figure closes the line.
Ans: **2.9** V
